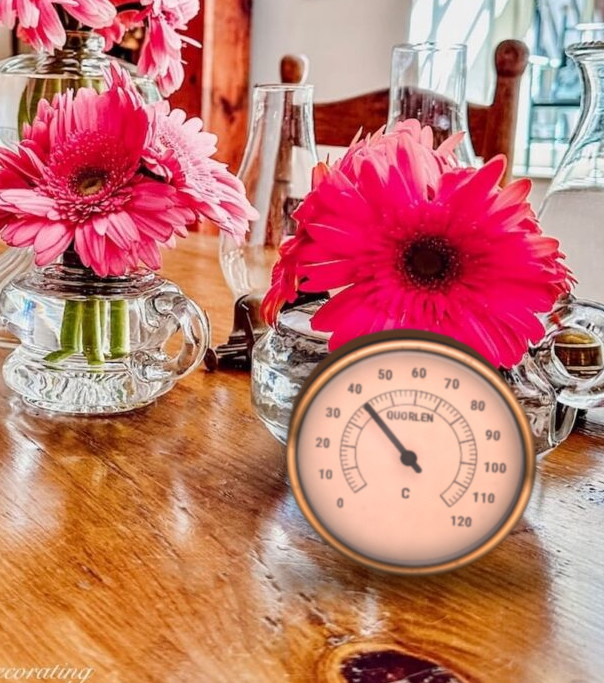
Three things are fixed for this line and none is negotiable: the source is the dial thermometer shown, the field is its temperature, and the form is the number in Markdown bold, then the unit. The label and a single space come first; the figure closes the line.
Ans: **40** °C
